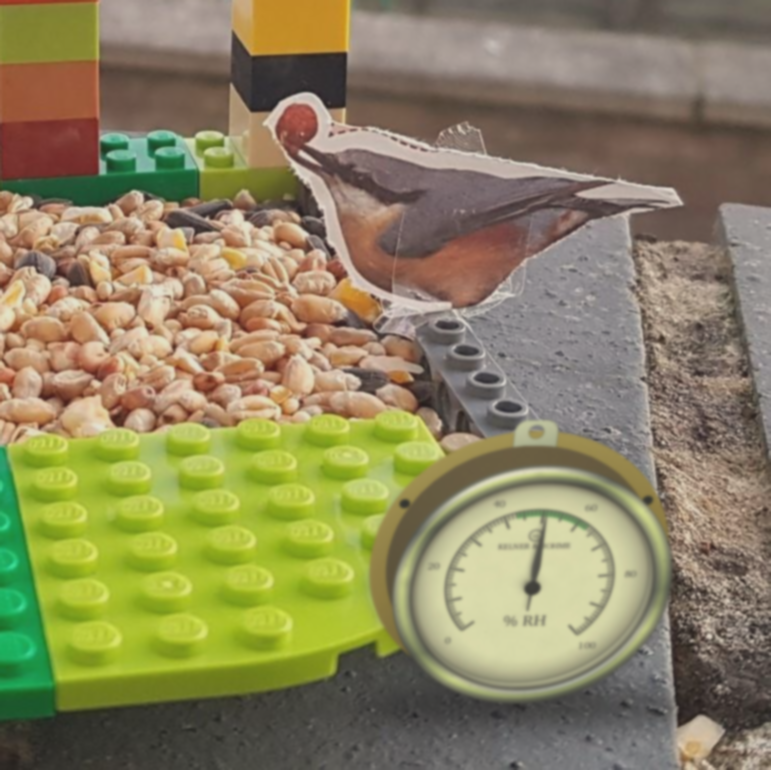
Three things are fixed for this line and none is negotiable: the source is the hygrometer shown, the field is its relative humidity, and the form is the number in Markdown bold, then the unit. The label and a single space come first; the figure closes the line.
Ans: **50** %
